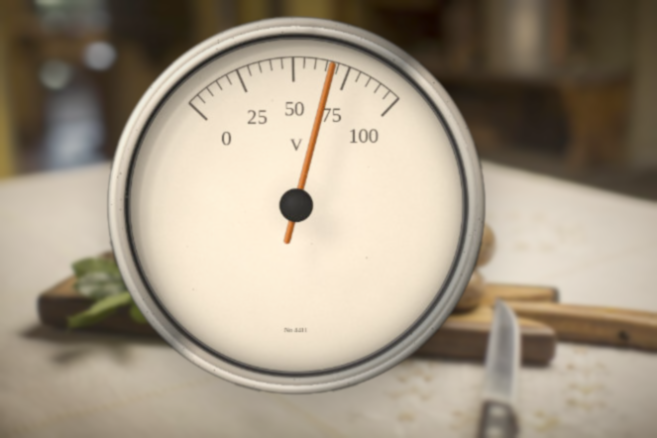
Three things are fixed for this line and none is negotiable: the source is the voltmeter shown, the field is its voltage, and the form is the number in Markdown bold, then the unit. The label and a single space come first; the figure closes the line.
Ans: **67.5** V
